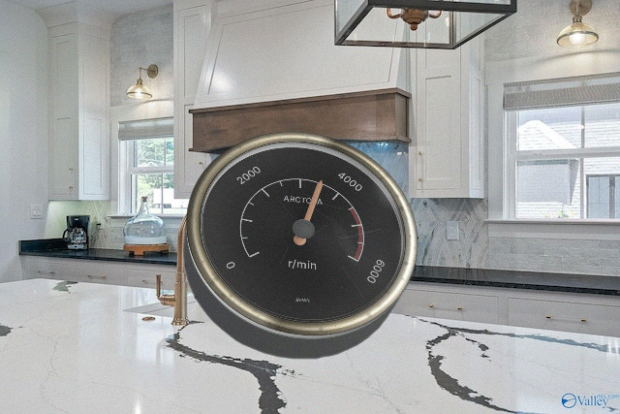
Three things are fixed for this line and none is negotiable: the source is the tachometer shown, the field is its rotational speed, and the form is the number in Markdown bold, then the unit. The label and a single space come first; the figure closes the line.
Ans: **3500** rpm
